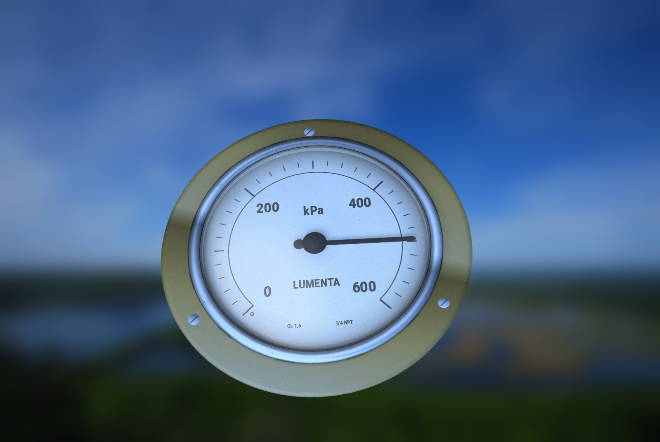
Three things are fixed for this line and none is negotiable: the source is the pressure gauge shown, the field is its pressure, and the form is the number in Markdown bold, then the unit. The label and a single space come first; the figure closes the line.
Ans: **500** kPa
